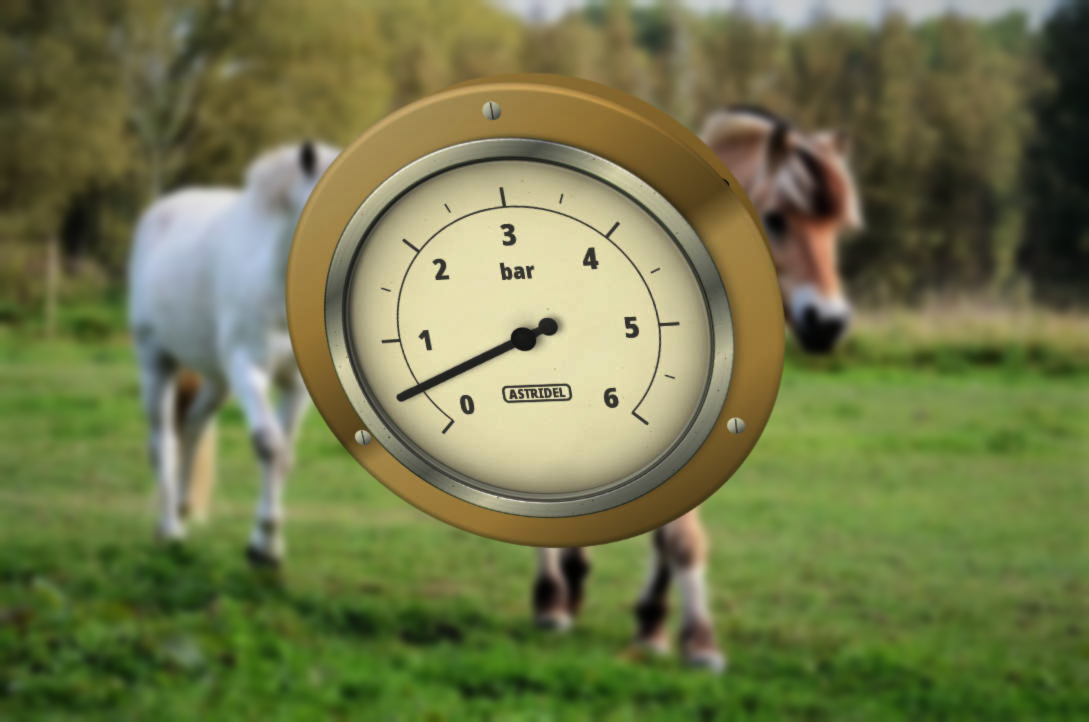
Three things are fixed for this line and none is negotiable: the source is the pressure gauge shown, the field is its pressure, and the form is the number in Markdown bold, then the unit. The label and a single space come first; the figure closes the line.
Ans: **0.5** bar
